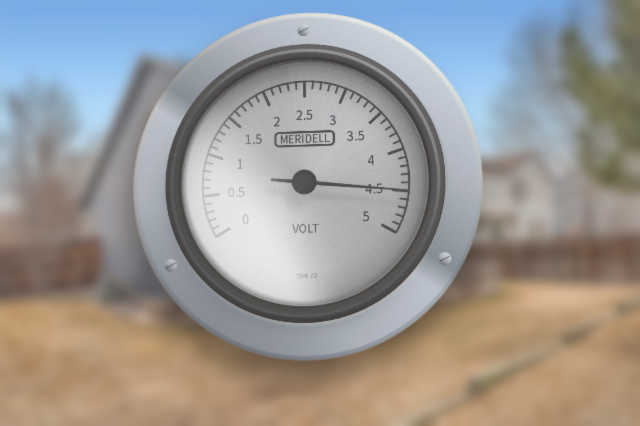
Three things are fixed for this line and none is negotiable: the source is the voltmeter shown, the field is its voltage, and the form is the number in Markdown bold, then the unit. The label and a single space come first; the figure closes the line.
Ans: **4.5** V
